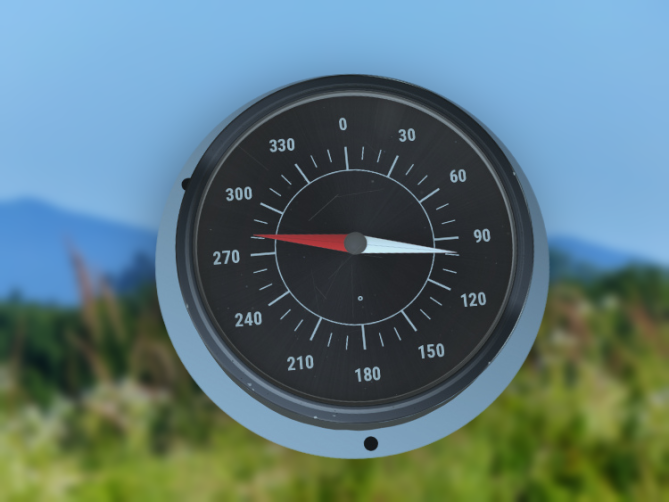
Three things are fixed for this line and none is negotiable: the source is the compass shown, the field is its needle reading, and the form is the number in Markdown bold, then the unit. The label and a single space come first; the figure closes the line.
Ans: **280** °
